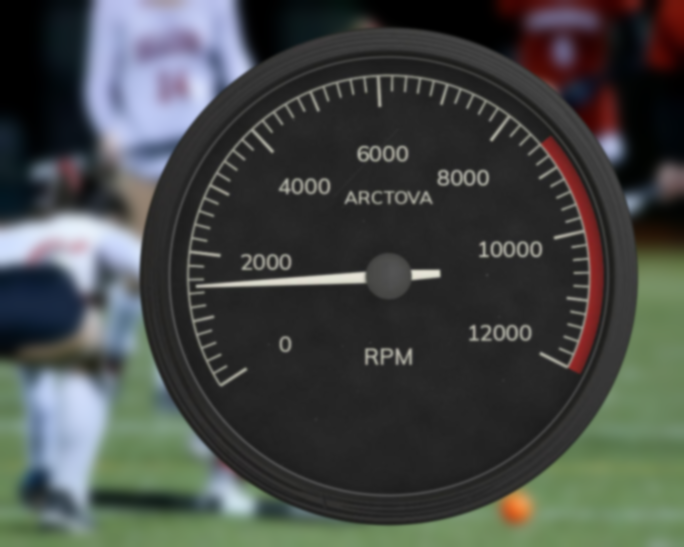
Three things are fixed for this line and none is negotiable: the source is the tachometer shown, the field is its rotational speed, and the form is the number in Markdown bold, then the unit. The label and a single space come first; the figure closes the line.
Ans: **1500** rpm
